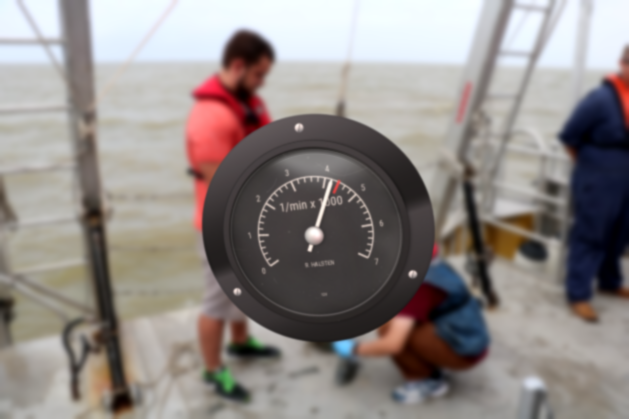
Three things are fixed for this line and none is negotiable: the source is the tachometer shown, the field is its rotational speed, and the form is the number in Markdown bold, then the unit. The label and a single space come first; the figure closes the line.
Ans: **4200** rpm
